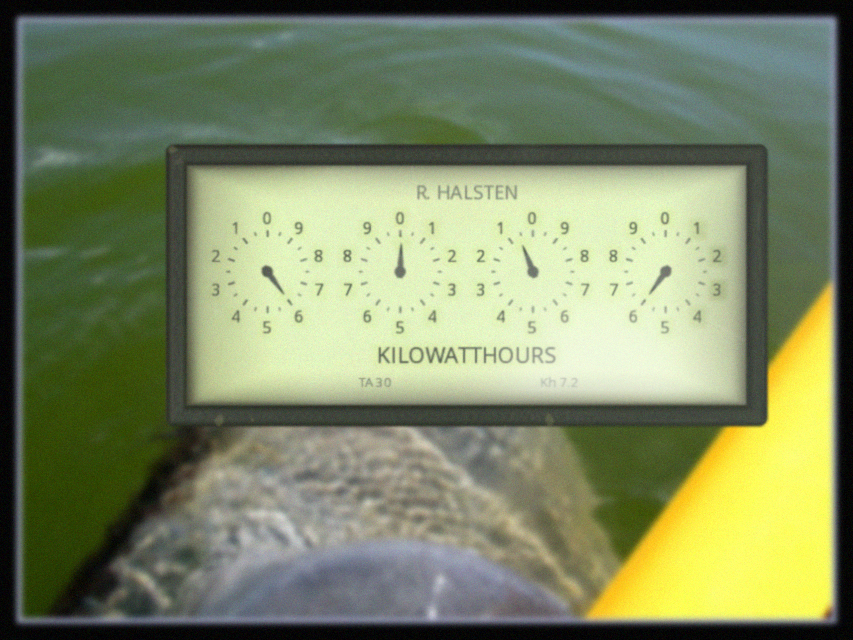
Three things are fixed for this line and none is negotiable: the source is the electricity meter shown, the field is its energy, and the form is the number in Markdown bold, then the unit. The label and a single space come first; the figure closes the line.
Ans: **6006** kWh
